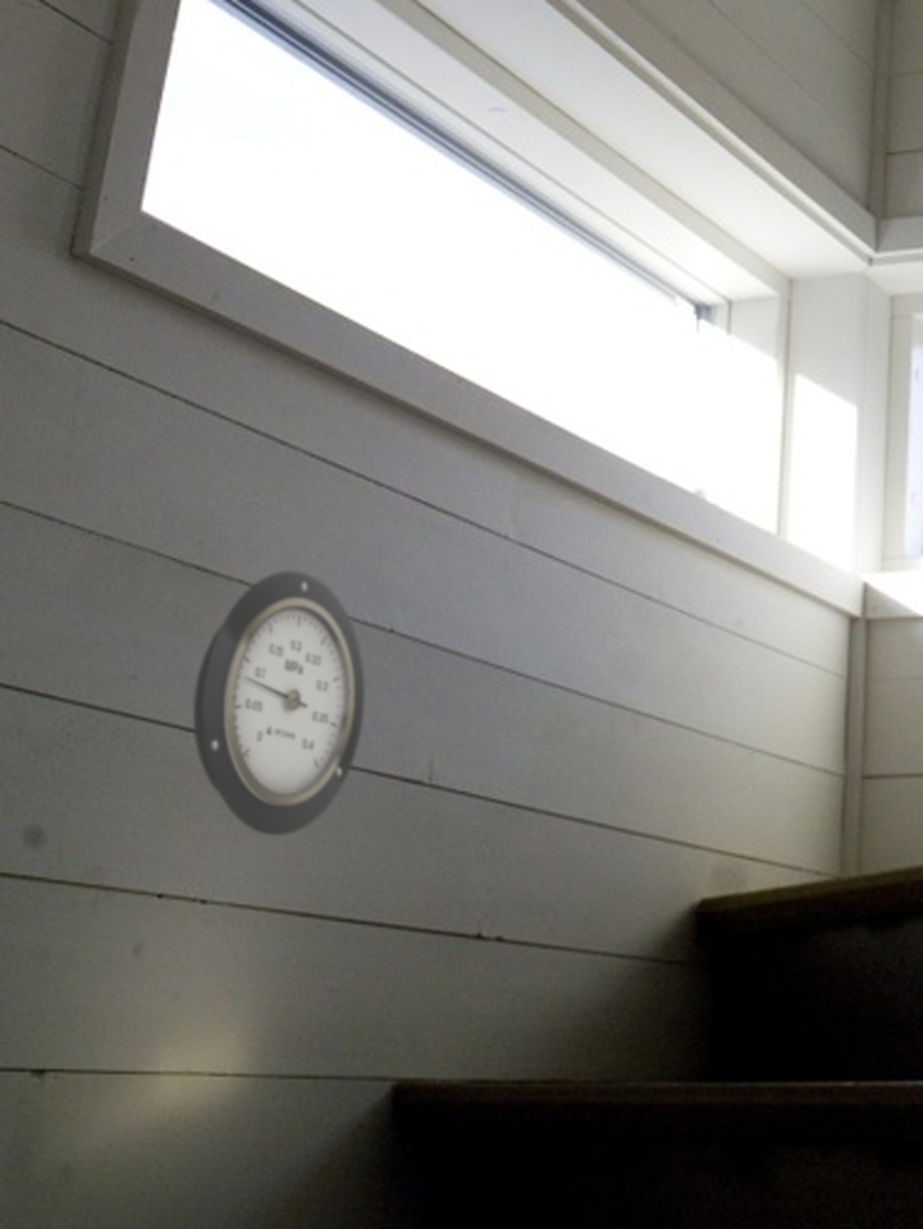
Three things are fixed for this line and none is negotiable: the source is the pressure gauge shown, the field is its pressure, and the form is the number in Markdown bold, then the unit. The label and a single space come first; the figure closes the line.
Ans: **0.08** MPa
